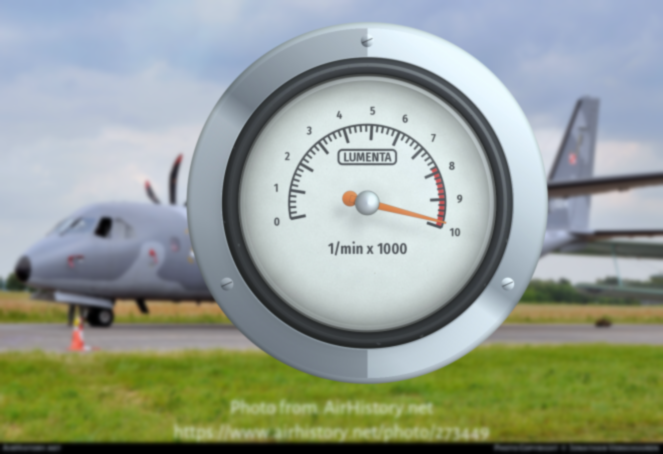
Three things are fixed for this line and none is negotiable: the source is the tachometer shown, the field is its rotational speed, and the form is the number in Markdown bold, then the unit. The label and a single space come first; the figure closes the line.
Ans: **9800** rpm
